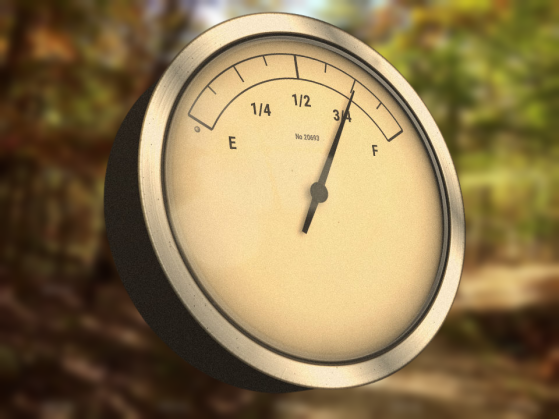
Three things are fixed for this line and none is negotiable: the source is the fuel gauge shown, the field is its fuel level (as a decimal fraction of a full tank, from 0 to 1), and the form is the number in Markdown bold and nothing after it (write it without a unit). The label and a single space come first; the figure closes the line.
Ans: **0.75**
